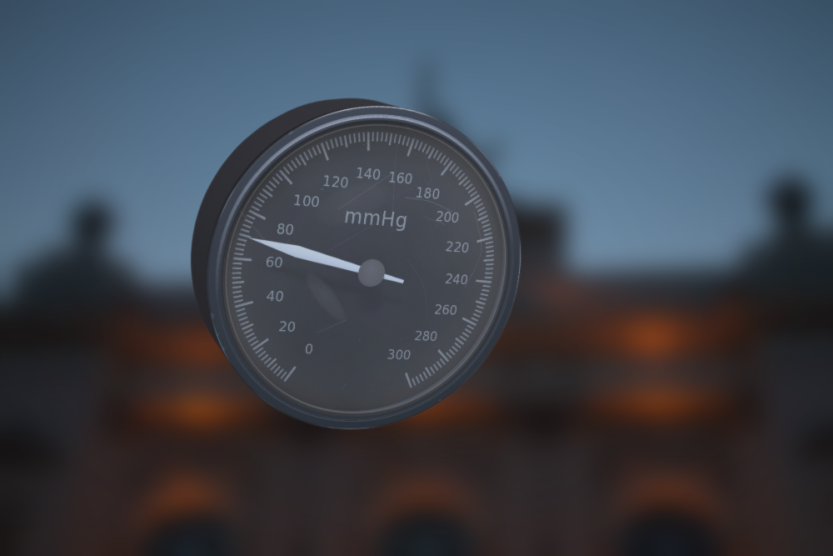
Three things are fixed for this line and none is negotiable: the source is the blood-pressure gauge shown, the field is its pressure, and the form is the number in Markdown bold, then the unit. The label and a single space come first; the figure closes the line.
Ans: **70** mmHg
